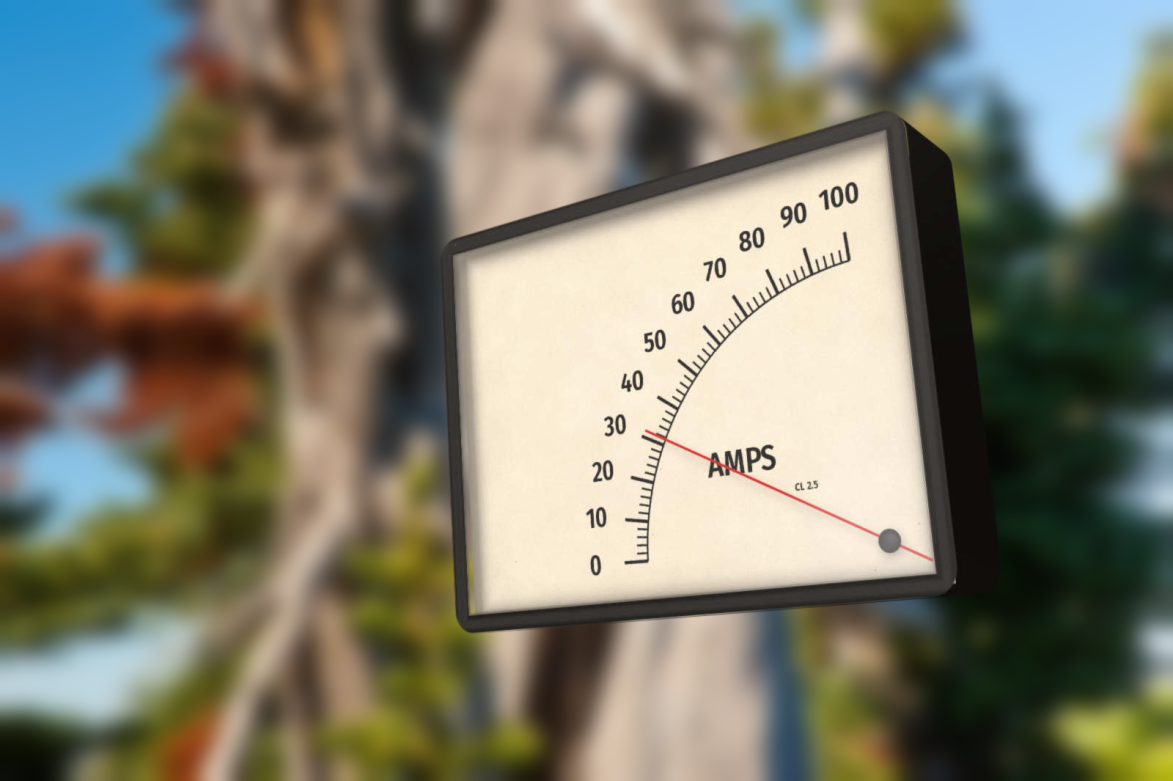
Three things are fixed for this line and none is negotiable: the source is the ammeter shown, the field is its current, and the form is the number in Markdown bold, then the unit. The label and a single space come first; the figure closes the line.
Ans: **32** A
